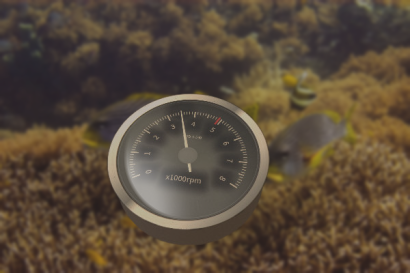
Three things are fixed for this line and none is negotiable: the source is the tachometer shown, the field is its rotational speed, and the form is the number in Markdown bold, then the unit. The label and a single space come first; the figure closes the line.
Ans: **3500** rpm
